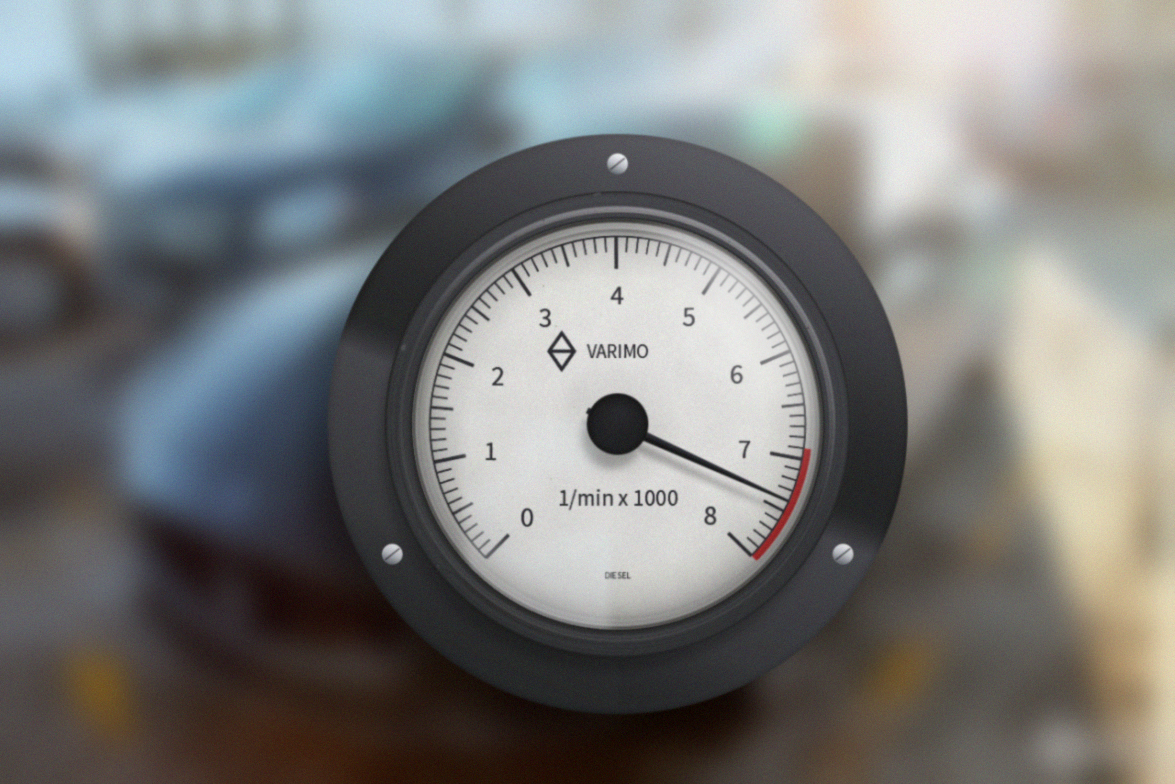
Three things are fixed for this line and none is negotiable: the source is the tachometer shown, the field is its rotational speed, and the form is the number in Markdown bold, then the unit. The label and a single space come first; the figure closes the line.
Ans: **7400** rpm
